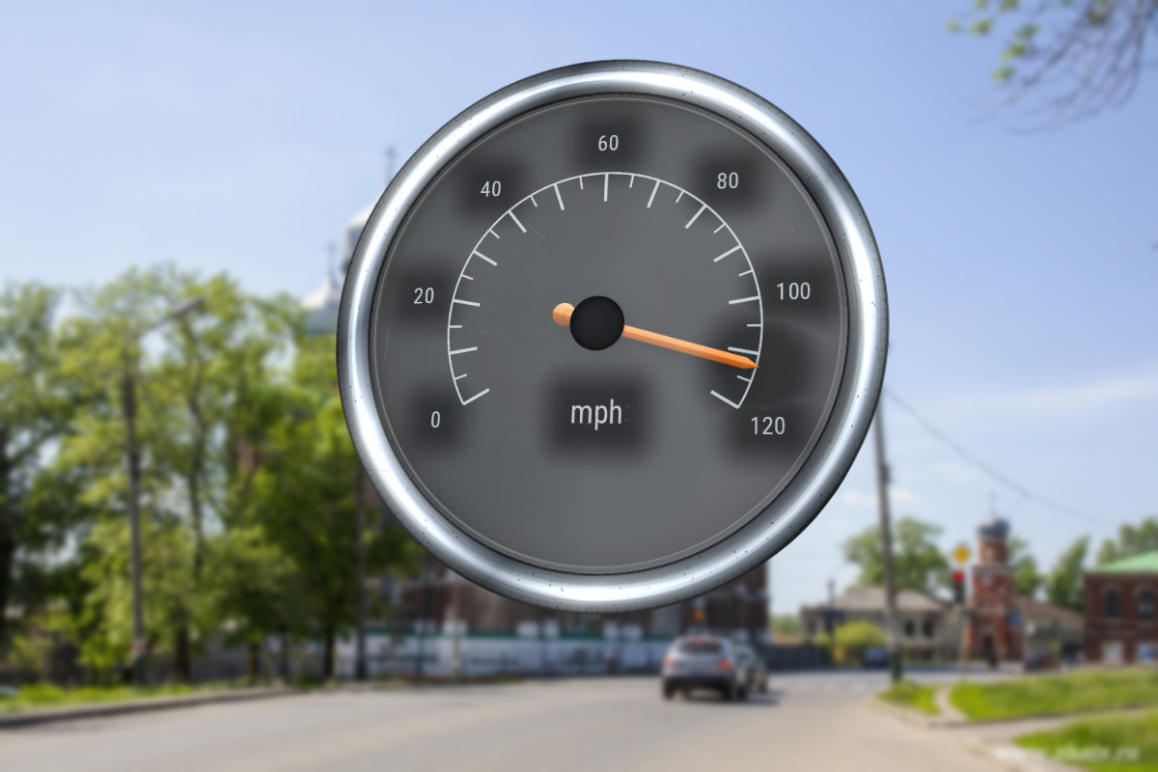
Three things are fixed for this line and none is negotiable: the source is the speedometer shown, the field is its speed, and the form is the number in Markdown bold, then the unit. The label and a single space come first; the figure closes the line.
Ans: **112.5** mph
